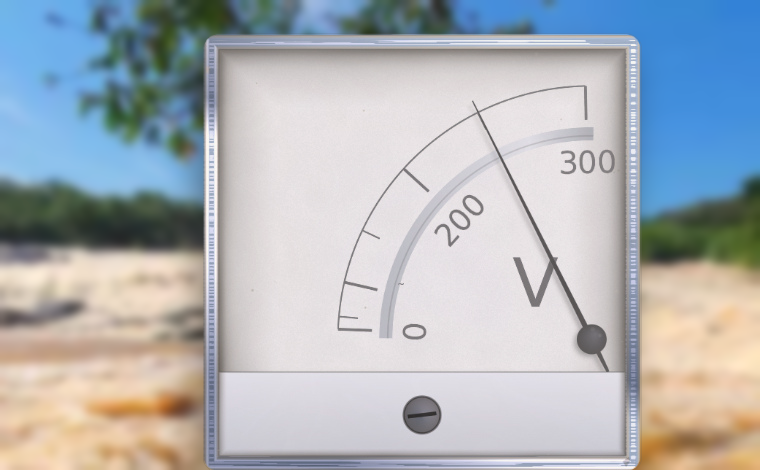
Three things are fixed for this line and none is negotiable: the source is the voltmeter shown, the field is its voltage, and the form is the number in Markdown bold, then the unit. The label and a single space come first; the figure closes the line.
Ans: **250** V
